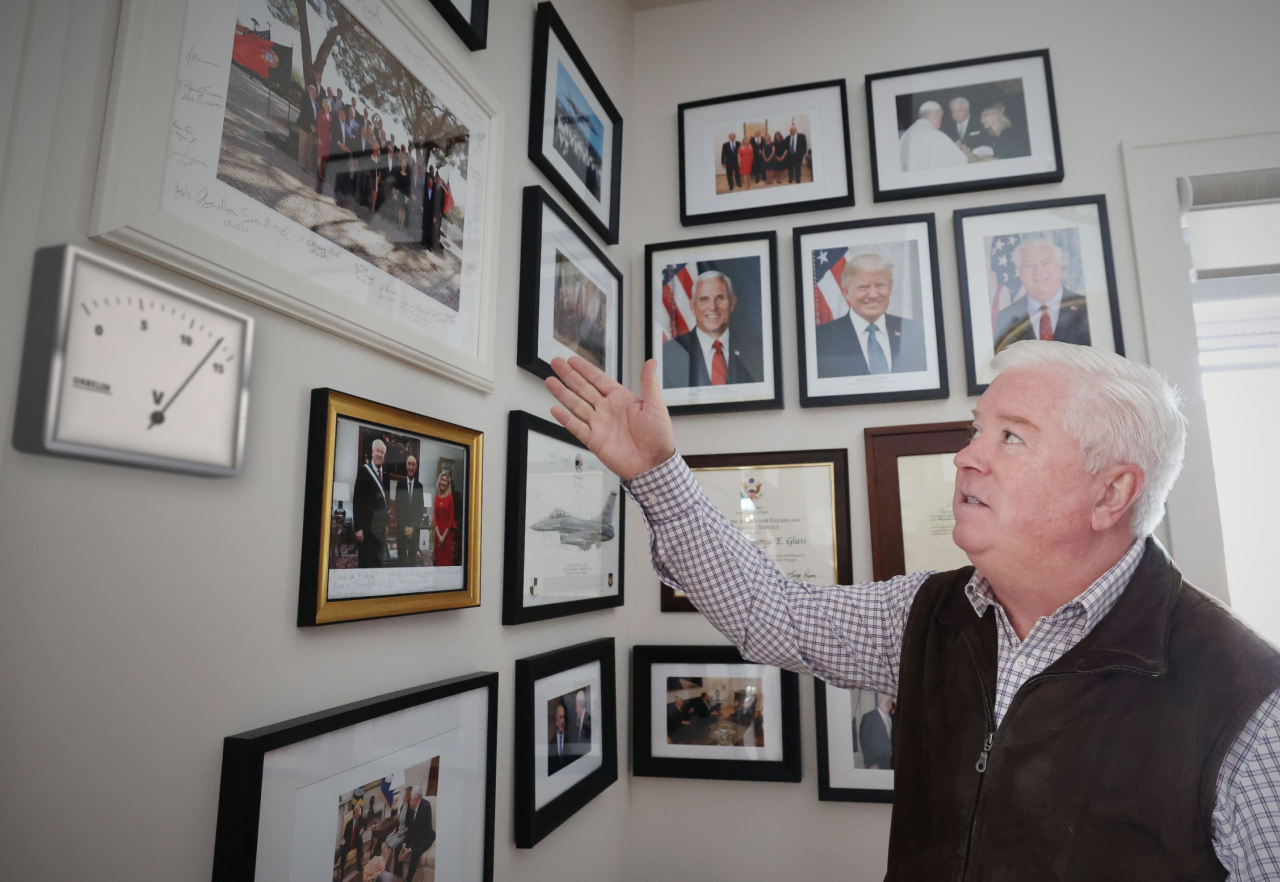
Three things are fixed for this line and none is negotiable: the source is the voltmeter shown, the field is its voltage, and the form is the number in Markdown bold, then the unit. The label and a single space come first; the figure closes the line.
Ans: **13** V
